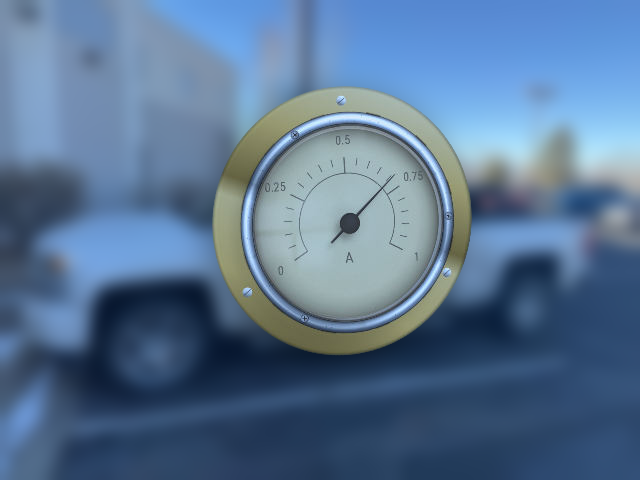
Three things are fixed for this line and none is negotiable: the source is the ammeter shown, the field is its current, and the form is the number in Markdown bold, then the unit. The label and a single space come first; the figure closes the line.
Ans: **0.7** A
